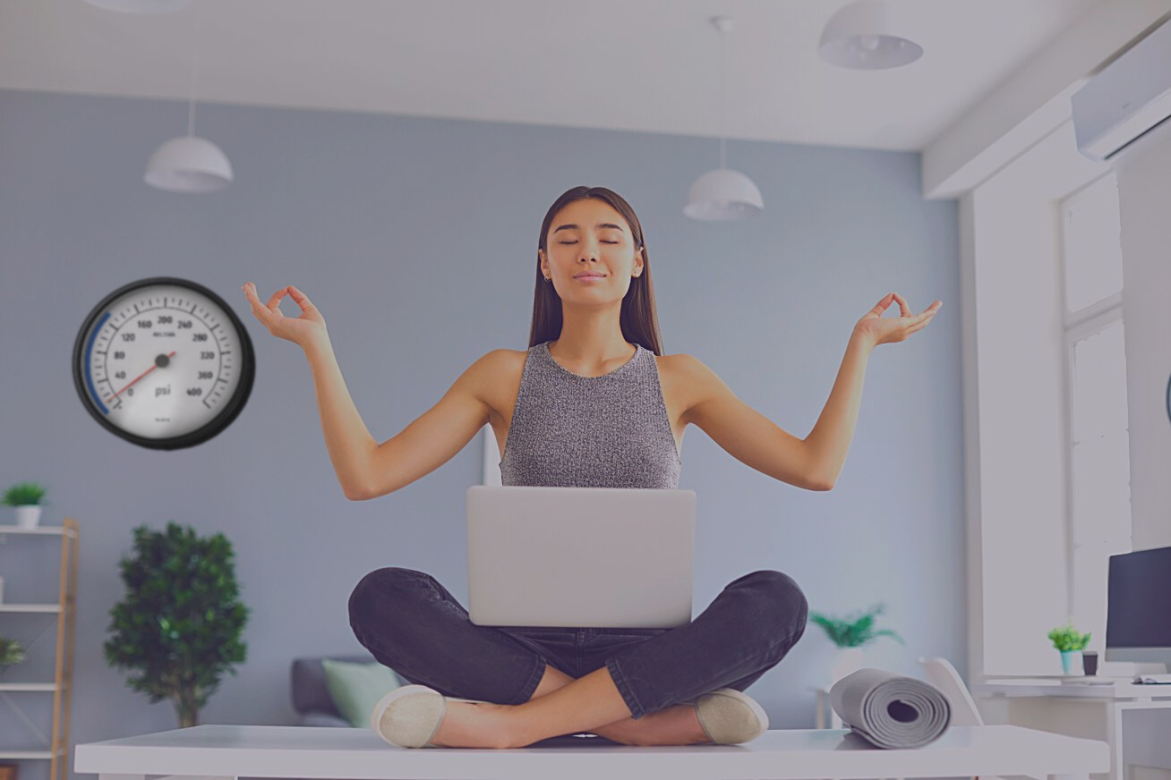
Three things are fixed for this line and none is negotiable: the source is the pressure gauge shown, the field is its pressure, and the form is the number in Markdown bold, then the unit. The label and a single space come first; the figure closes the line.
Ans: **10** psi
